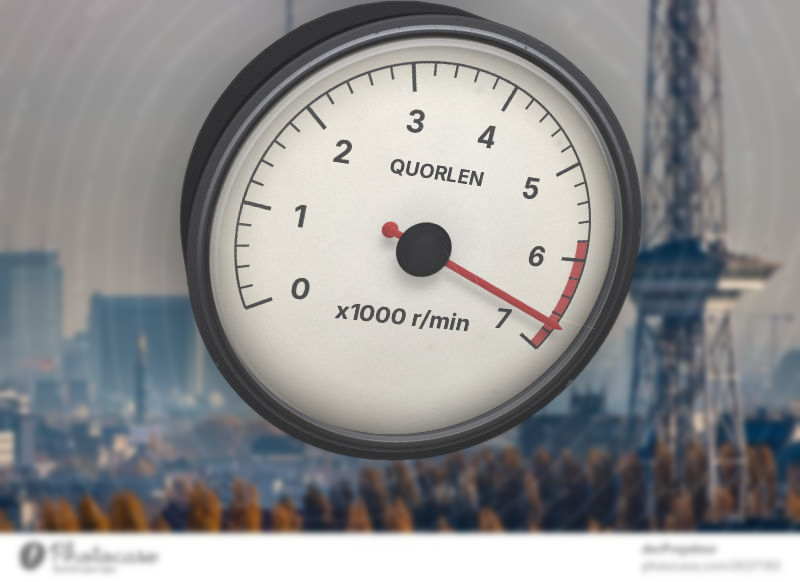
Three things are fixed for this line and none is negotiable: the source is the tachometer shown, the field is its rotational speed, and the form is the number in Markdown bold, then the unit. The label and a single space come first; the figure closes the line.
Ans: **6700** rpm
